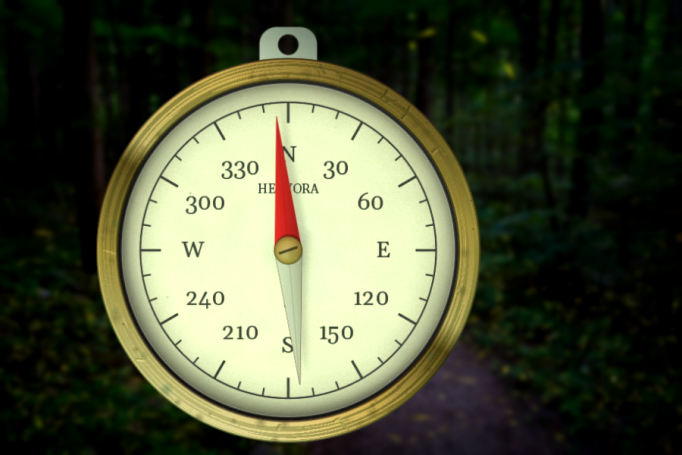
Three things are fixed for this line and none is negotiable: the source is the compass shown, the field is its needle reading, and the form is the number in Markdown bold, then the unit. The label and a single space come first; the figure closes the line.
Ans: **355** °
